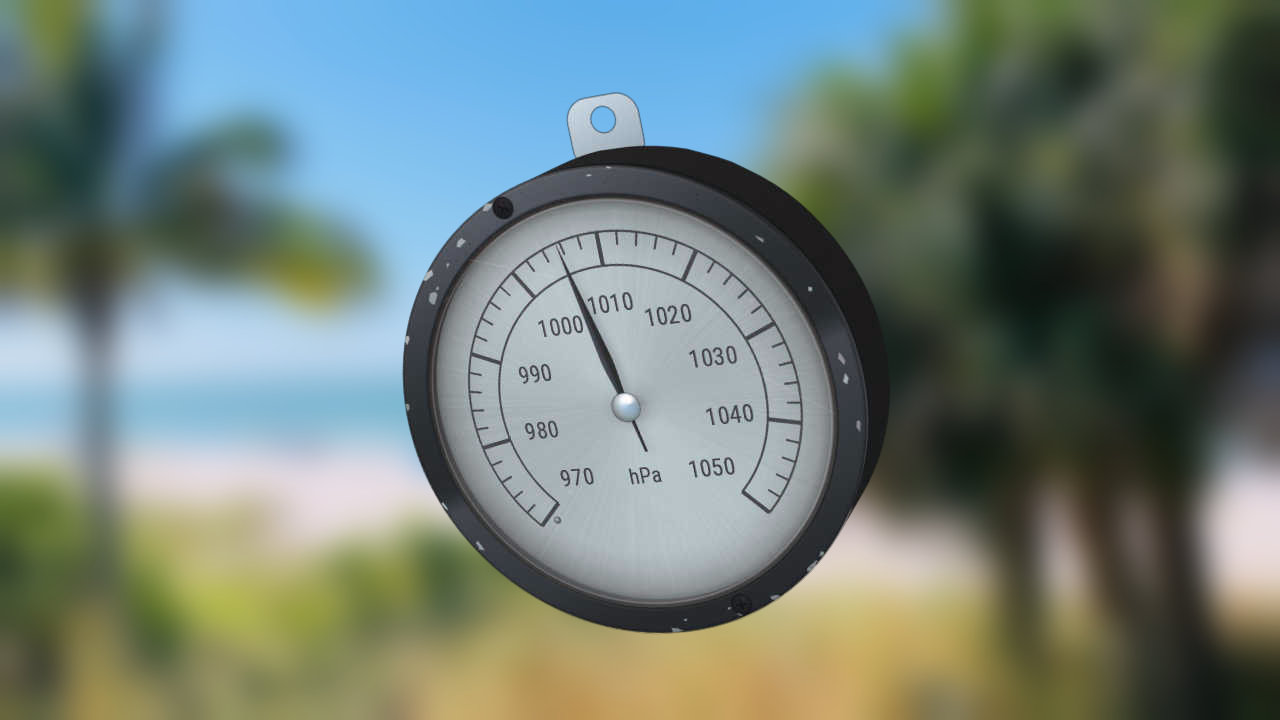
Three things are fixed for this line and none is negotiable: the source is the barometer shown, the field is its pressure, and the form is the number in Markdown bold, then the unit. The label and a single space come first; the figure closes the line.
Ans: **1006** hPa
